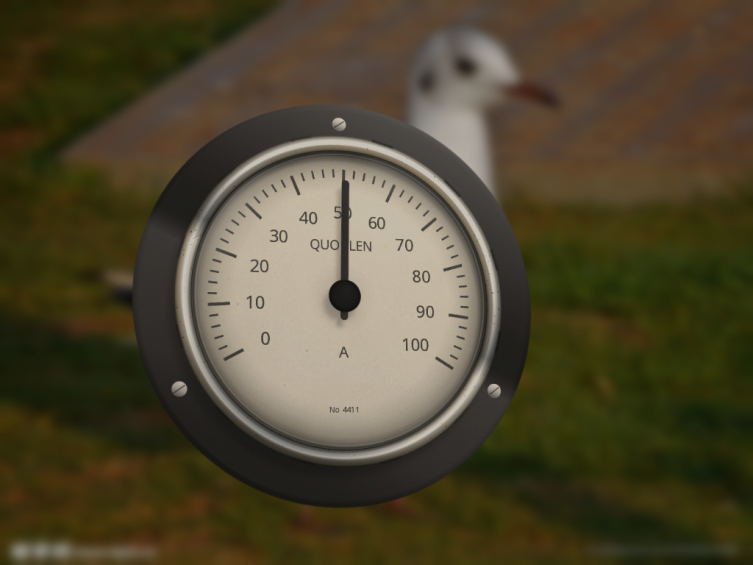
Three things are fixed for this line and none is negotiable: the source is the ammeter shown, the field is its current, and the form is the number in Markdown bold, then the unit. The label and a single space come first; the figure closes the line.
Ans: **50** A
